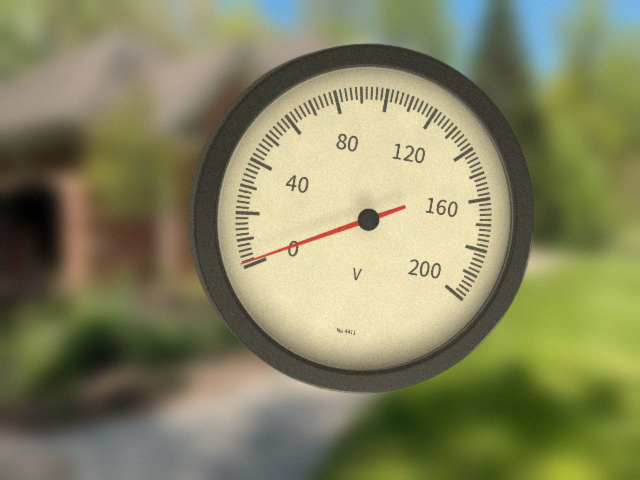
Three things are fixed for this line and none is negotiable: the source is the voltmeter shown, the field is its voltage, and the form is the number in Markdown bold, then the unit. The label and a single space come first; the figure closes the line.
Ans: **2** V
